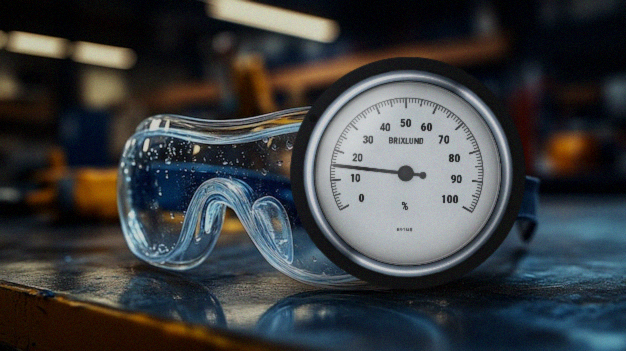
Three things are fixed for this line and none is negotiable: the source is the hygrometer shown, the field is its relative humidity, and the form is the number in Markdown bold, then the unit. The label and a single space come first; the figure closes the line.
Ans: **15** %
